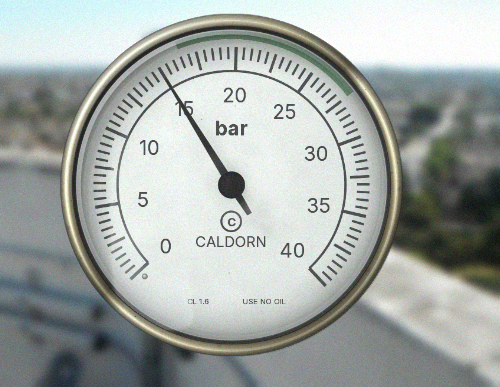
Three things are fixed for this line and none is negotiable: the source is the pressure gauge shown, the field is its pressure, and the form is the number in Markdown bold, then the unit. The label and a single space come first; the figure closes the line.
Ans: **15** bar
